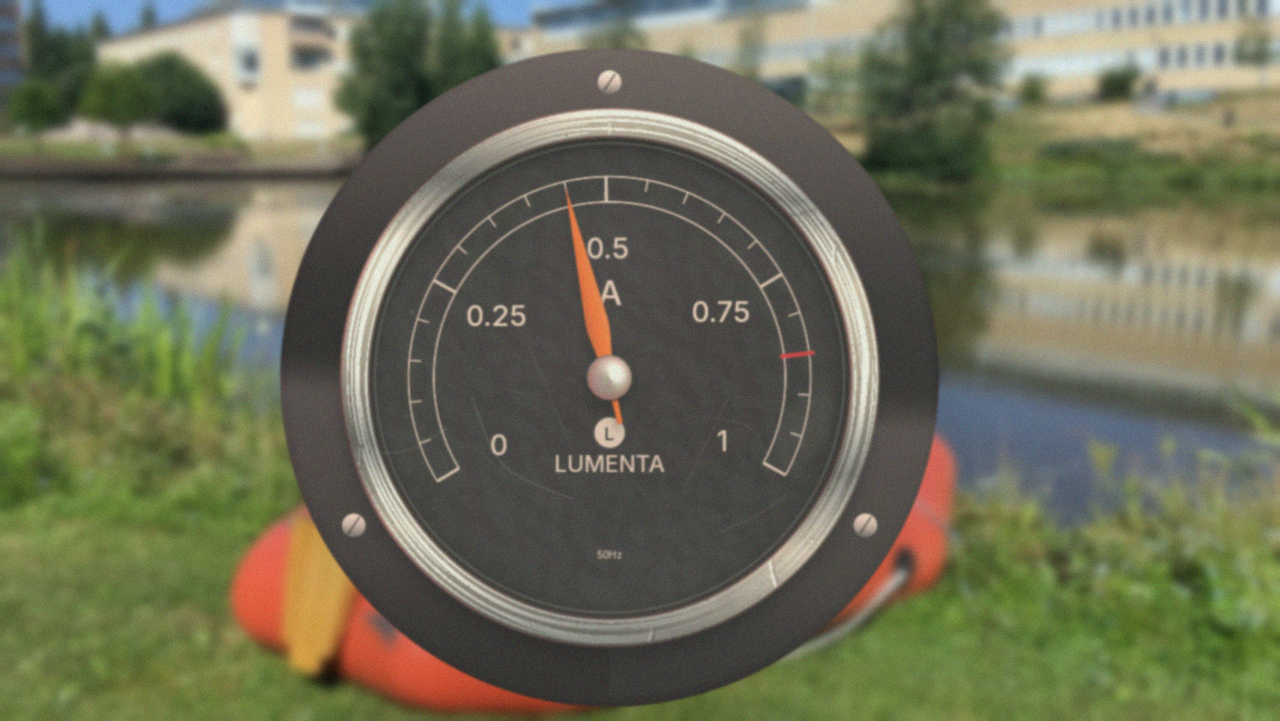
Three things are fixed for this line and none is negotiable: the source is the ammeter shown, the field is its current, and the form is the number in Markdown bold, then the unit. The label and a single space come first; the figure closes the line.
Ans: **0.45** A
